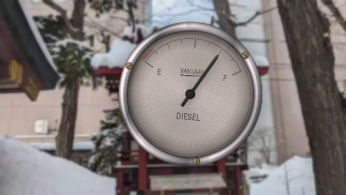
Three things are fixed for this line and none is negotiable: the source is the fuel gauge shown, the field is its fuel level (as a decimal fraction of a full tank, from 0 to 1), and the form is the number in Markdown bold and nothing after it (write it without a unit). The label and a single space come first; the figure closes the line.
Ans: **0.75**
